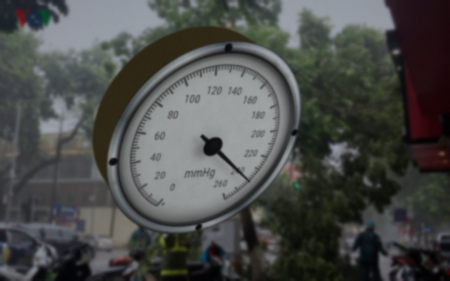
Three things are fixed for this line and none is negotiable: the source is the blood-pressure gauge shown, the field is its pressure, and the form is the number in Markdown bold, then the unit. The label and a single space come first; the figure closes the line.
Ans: **240** mmHg
